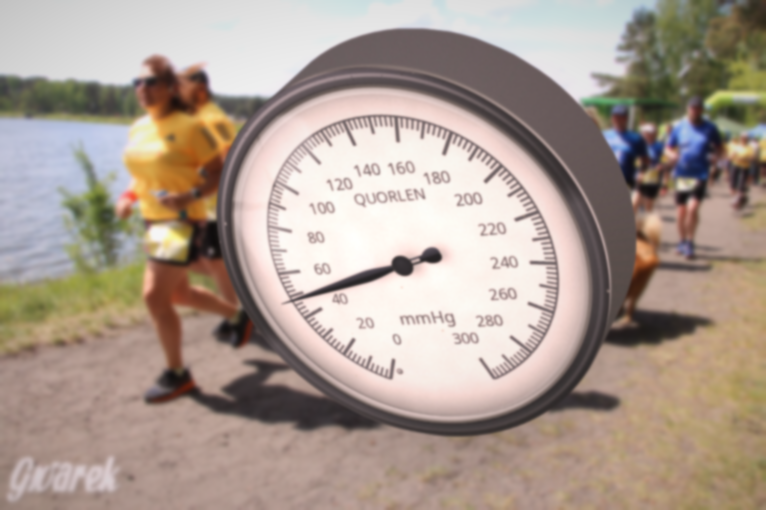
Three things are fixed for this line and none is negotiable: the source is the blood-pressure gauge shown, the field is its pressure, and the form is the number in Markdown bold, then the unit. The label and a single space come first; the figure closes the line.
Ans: **50** mmHg
